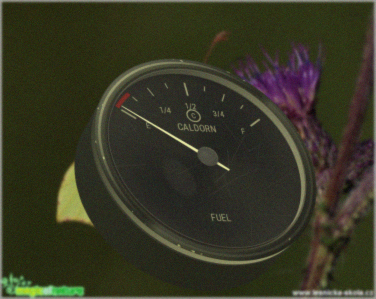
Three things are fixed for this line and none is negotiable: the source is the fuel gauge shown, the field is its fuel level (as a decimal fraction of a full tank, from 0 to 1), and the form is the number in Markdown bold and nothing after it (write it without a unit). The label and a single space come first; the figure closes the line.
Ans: **0**
